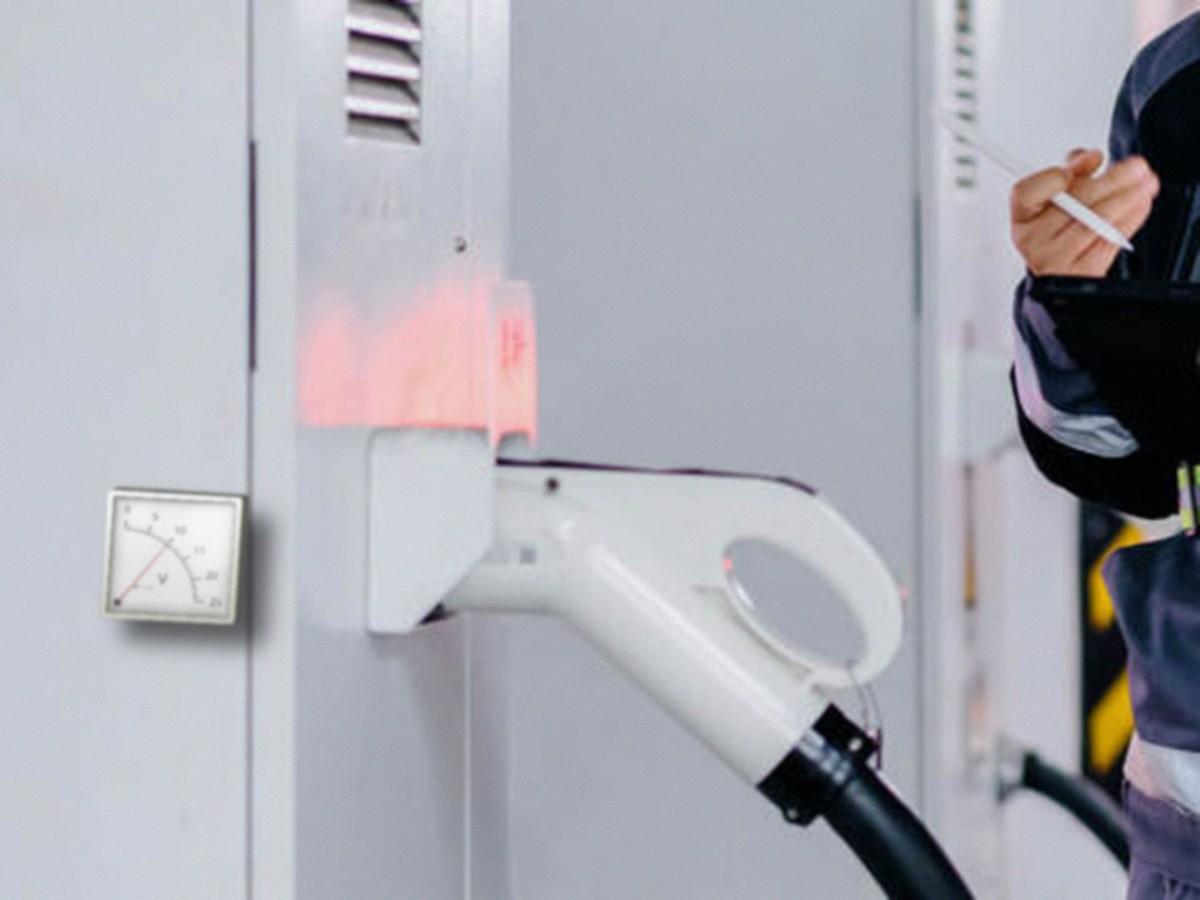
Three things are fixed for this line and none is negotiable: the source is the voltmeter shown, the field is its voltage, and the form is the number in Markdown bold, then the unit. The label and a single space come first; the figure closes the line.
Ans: **10** V
